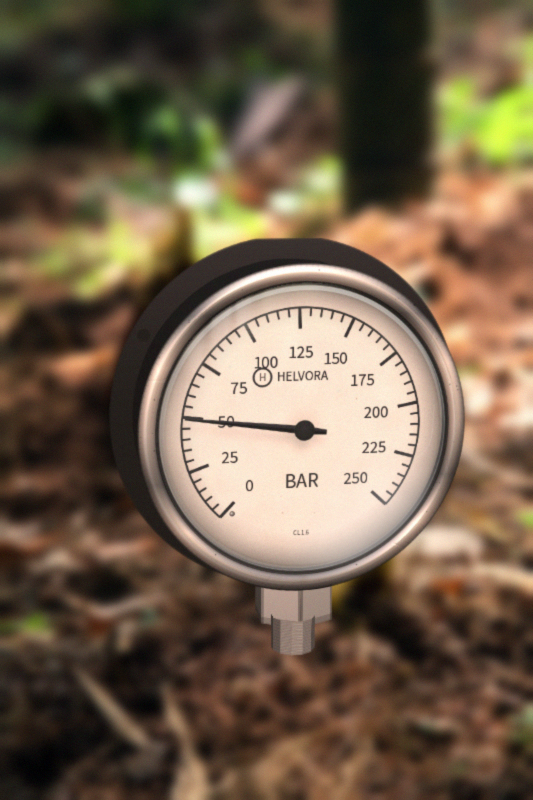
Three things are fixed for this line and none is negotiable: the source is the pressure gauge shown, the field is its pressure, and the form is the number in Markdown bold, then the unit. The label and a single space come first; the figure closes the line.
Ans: **50** bar
